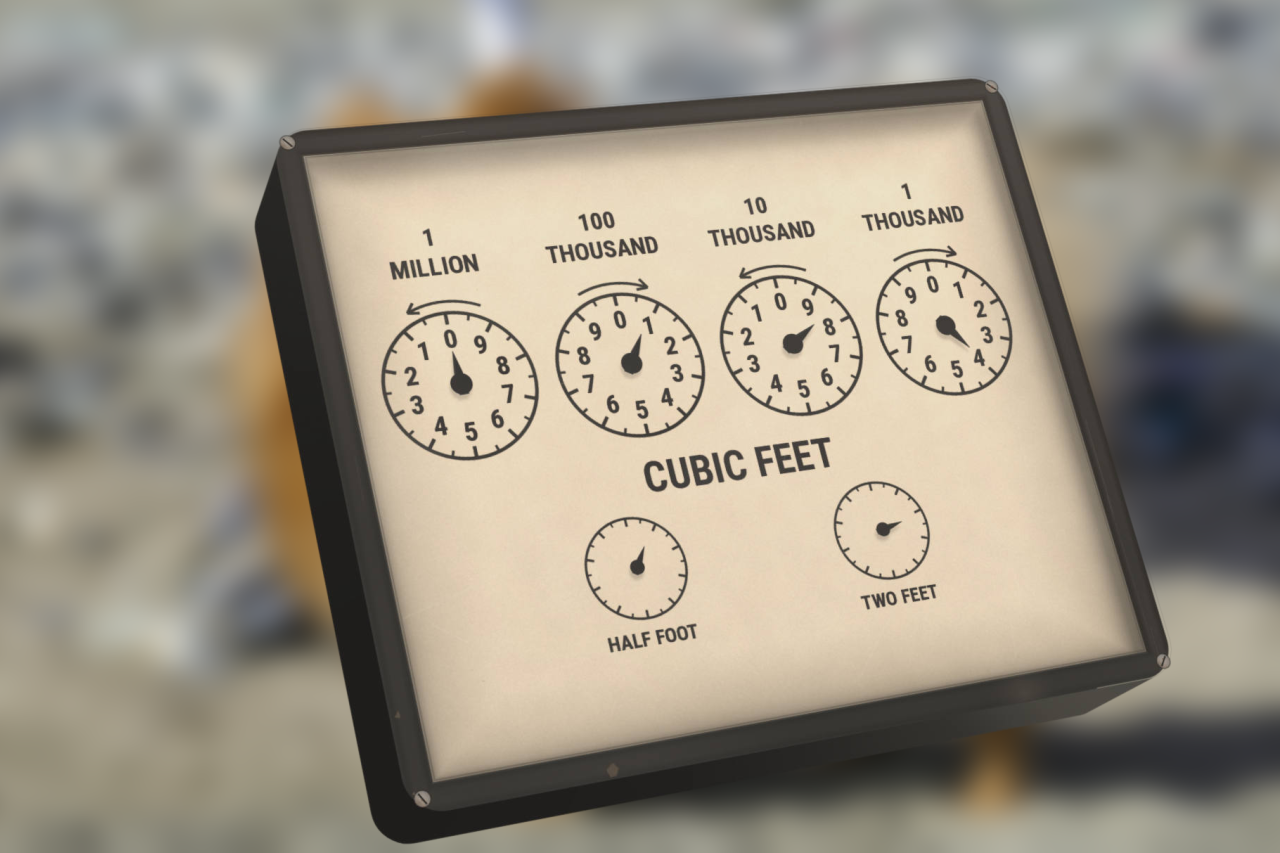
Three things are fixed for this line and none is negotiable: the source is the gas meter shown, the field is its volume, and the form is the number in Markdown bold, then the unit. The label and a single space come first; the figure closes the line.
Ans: **8400** ft³
